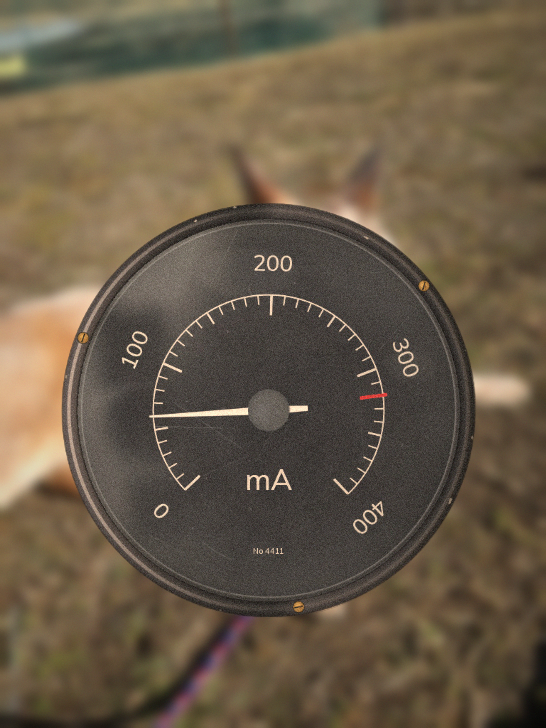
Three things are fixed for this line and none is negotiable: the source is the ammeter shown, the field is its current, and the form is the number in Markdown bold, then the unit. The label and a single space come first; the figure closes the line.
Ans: **60** mA
